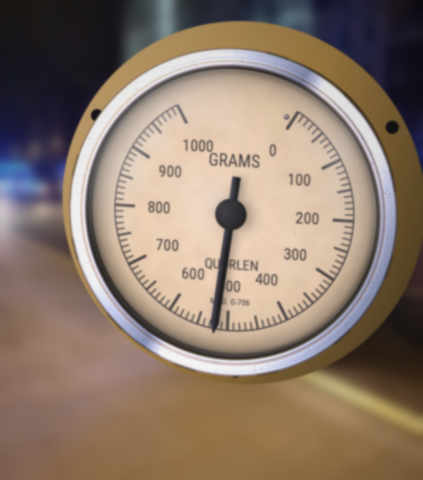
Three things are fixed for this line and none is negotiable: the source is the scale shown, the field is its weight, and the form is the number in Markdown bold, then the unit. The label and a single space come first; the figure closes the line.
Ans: **520** g
